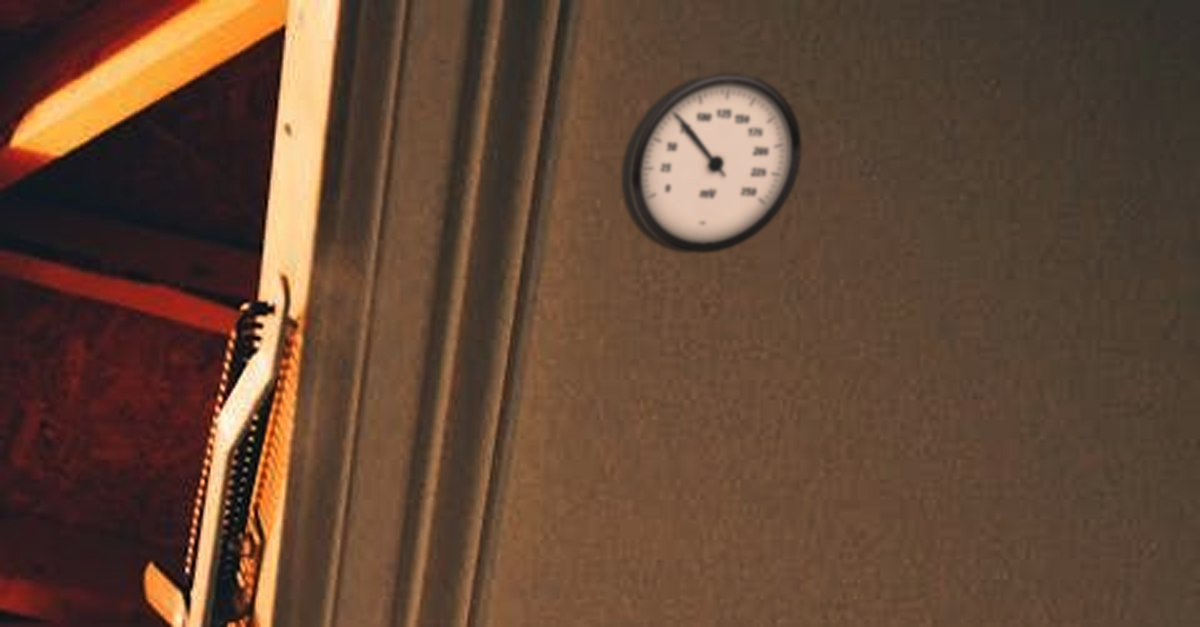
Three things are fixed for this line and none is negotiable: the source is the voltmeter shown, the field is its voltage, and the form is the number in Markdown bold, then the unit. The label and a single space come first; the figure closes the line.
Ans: **75** mV
